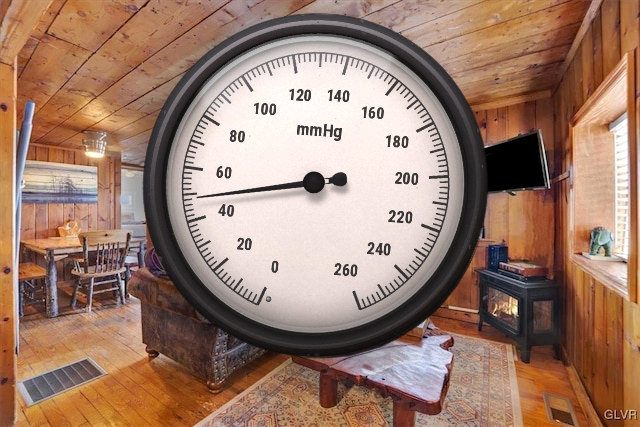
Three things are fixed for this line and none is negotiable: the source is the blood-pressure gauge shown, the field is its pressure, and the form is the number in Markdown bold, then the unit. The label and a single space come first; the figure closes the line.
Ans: **48** mmHg
